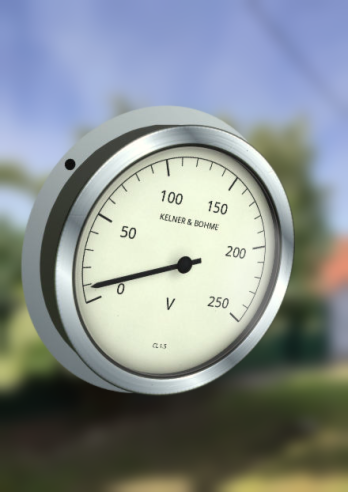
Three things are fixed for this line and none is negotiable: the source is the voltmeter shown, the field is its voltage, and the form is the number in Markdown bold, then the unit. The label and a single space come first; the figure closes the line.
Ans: **10** V
